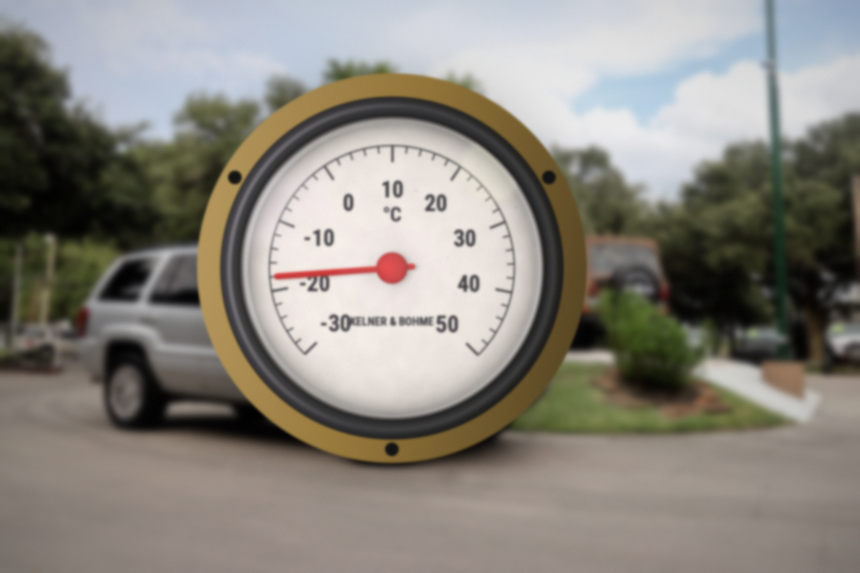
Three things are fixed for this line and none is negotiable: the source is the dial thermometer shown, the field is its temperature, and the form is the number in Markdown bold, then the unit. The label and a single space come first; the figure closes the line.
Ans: **-18** °C
